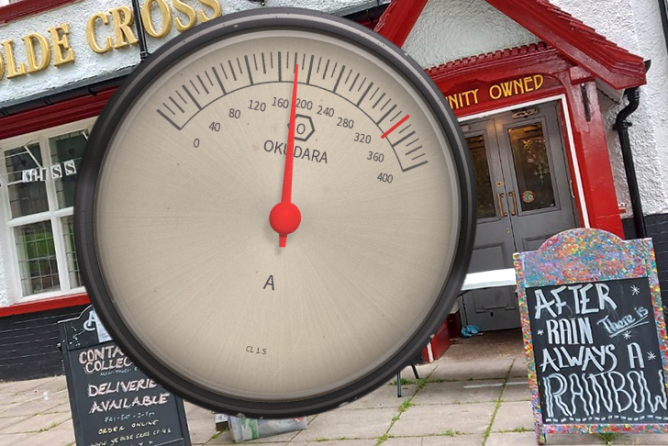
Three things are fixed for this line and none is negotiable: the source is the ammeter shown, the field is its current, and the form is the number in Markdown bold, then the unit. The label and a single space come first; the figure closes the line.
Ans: **180** A
